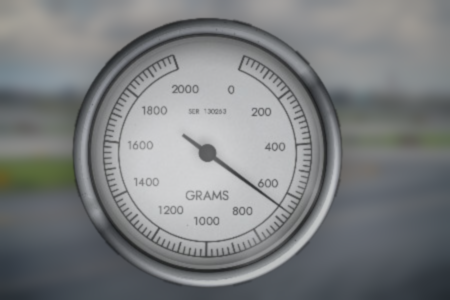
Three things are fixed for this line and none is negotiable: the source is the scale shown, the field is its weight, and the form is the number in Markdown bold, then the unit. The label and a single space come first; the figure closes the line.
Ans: **660** g
